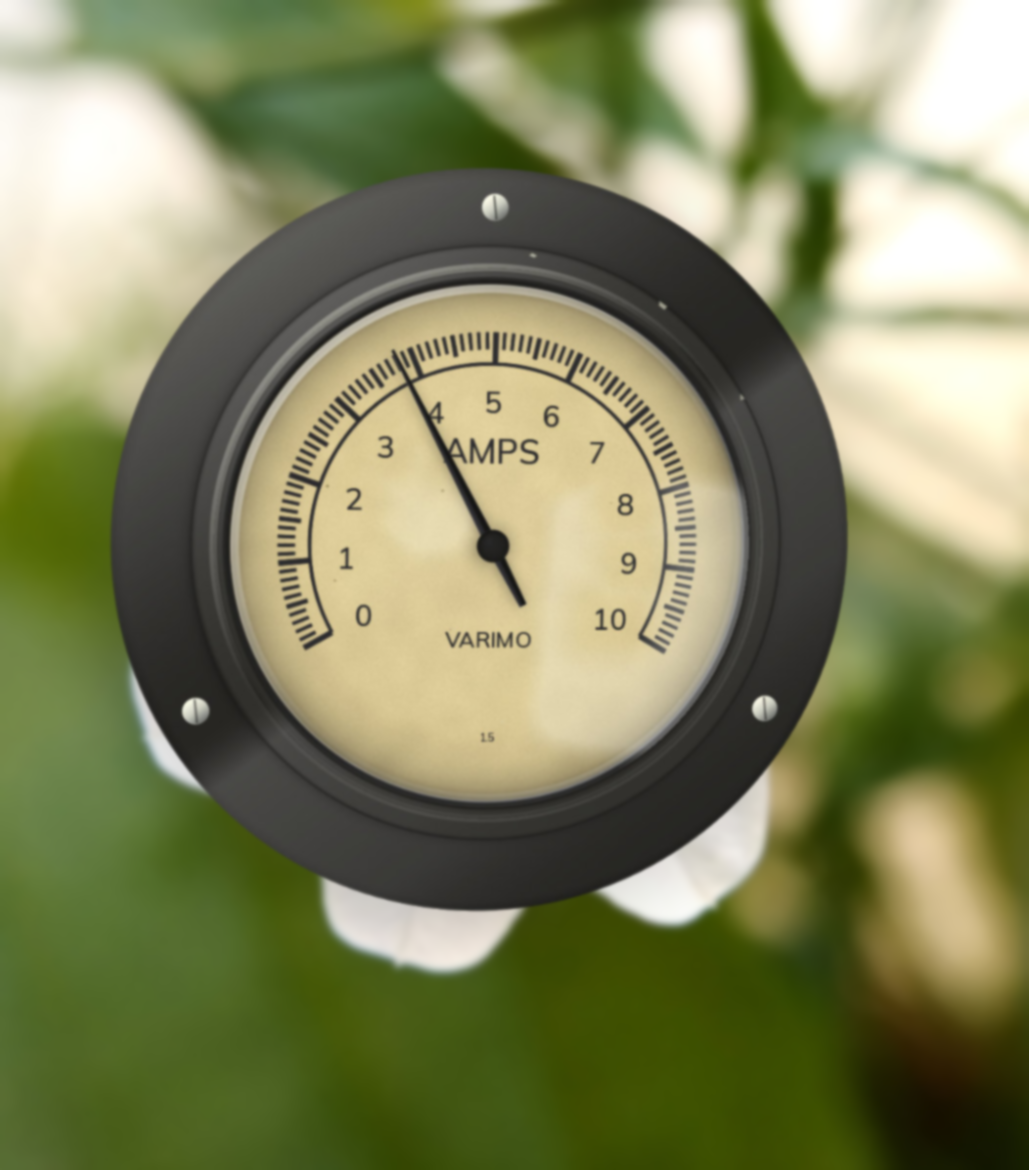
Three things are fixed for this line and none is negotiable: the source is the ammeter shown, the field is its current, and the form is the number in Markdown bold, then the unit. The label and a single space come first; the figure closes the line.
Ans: **3.8** A
